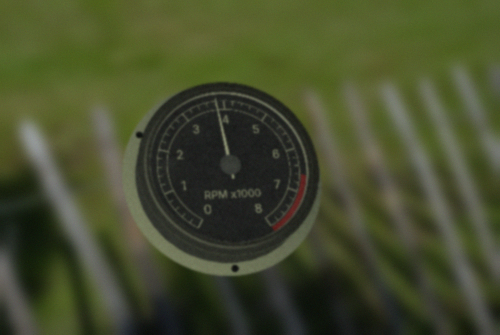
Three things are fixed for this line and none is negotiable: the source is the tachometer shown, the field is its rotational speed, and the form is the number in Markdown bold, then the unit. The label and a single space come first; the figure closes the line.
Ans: **3800** rpm
